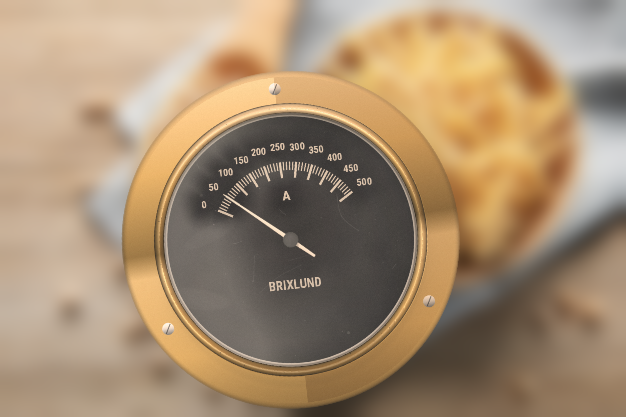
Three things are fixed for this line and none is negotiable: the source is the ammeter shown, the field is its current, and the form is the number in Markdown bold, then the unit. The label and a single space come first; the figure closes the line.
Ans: **50** A
